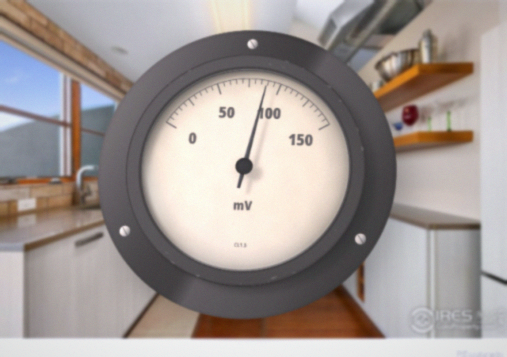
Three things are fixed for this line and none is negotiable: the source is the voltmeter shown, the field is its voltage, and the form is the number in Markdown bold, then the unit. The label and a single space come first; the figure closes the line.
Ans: **90** mV
